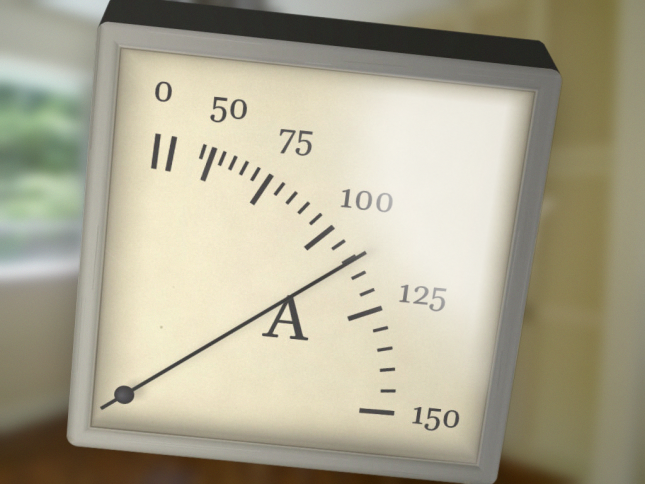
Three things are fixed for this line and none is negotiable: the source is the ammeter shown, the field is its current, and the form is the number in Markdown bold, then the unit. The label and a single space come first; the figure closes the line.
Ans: **110** A
